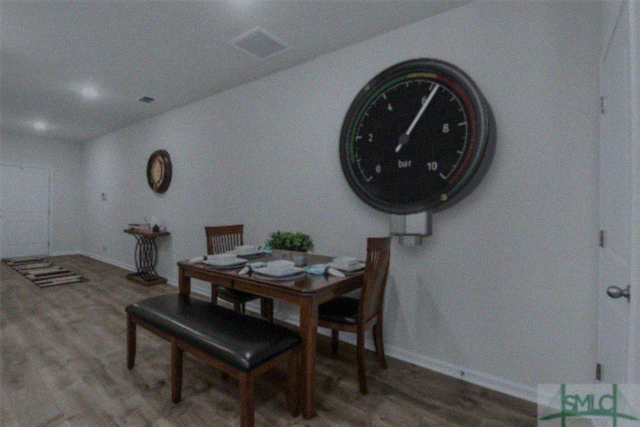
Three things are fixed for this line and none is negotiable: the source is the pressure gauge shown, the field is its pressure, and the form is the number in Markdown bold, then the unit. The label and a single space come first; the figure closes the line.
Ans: **6.25** bar
